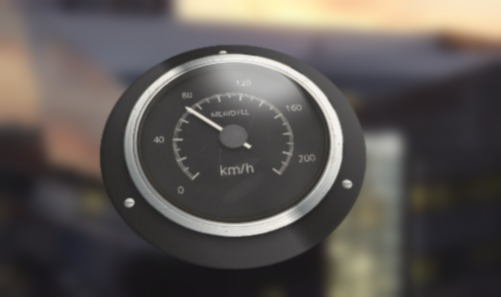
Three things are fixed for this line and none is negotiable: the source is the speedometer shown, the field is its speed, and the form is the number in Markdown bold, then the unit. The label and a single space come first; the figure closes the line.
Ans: **70** km/h
